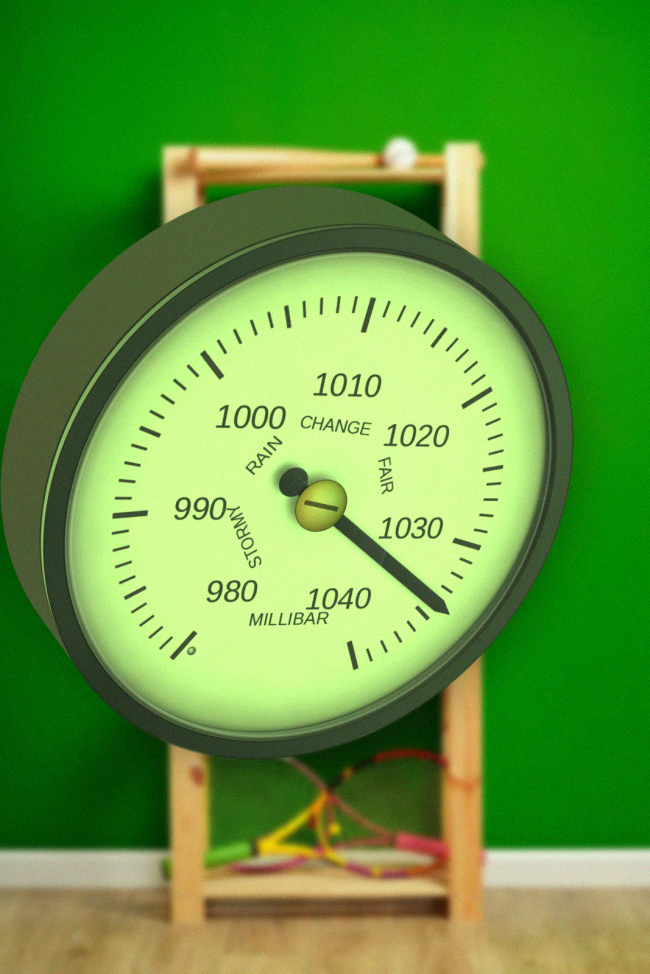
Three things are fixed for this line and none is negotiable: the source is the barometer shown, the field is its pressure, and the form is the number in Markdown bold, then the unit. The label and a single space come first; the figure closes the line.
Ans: **1034** mbar
